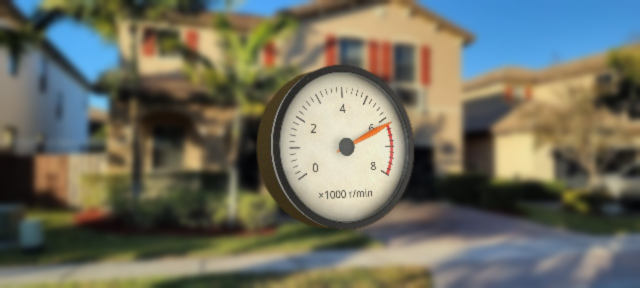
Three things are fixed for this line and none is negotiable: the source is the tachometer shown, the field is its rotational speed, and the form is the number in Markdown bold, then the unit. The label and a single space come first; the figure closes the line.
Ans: **6200** rpm
